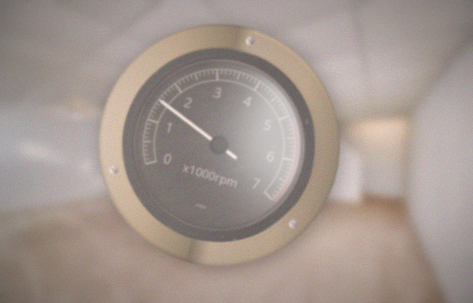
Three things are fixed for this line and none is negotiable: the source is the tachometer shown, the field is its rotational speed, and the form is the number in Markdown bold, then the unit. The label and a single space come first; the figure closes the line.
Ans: **1500** rpm
